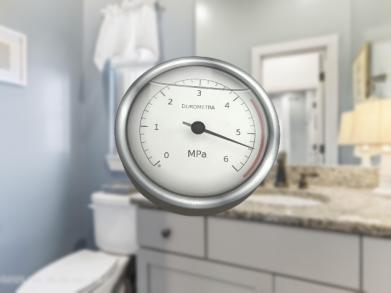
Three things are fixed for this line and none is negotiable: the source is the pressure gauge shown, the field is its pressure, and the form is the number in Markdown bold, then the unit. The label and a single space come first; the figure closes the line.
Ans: **5.4** MPa
